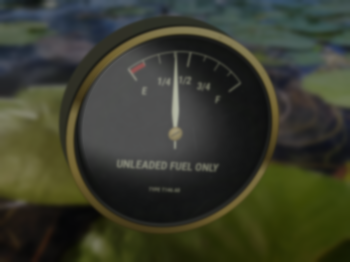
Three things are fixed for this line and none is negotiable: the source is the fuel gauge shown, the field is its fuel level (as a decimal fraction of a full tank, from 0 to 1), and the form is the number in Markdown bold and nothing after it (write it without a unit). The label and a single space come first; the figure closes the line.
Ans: **0.375**
